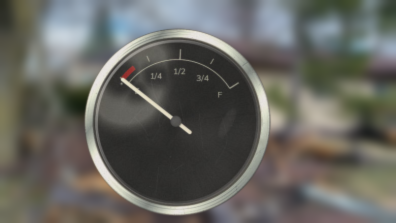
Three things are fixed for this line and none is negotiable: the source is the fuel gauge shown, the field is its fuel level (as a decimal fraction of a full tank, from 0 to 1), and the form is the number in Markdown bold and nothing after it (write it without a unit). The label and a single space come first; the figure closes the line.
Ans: **0**
